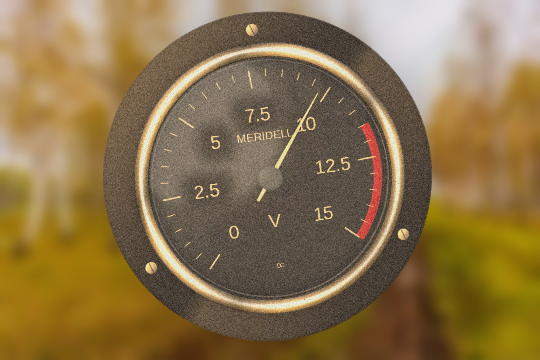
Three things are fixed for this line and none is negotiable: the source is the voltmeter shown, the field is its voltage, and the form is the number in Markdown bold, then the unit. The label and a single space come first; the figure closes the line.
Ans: **9.75** V
